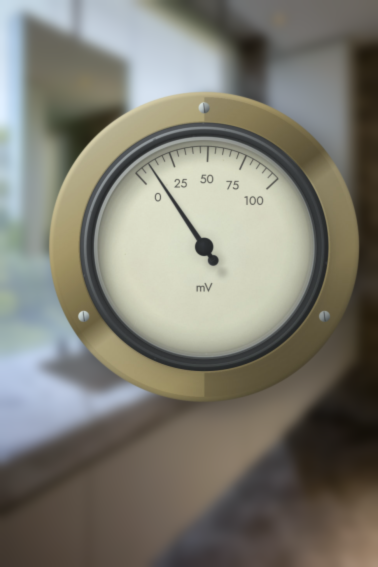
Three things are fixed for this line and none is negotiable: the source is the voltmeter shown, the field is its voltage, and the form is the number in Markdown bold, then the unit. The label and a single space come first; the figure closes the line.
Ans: **10** mV
